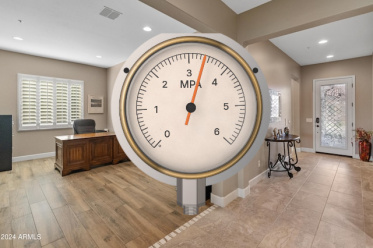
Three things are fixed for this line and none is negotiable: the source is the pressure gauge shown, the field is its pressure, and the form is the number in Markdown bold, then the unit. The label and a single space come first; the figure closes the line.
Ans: **3.4** MPa
